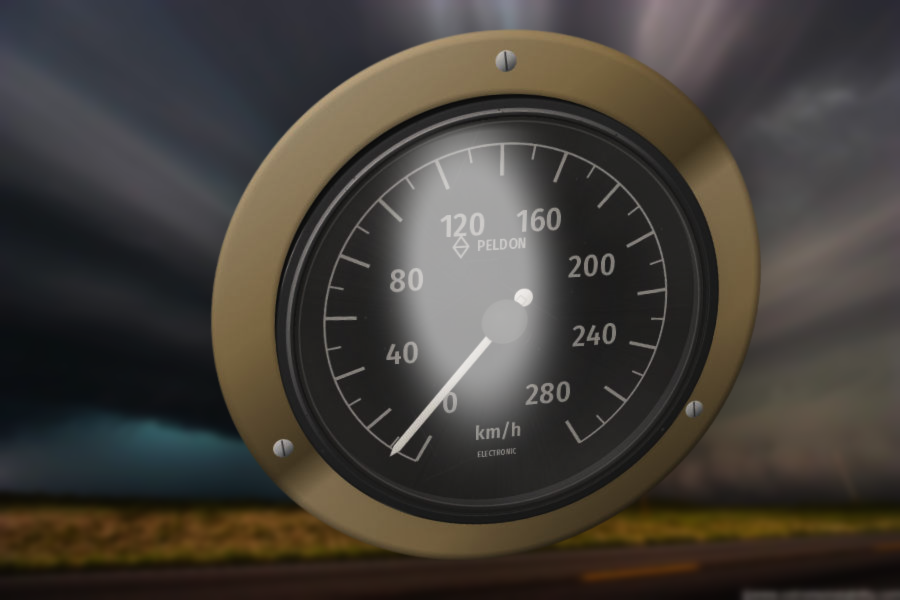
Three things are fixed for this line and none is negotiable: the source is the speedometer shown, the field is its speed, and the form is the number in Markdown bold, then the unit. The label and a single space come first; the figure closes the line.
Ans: **10** km/h
